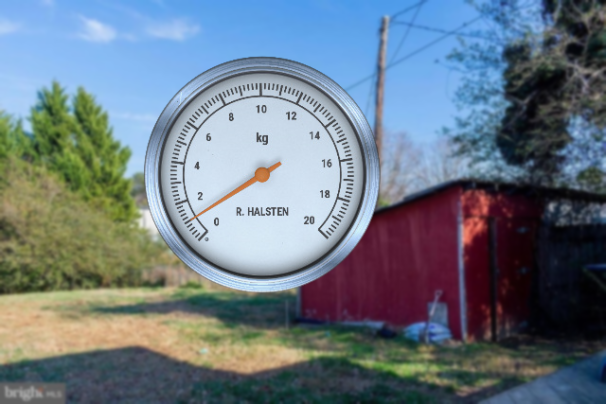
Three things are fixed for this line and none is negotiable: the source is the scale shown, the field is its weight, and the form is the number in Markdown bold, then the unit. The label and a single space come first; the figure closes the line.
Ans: **1** kg
